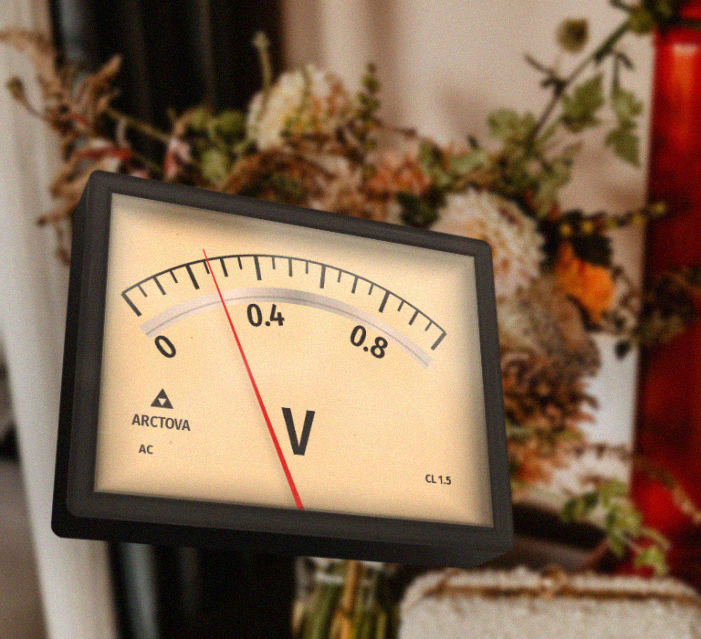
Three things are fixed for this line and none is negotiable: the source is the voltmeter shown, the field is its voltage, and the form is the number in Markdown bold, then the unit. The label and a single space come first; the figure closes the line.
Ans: **0.25** V
